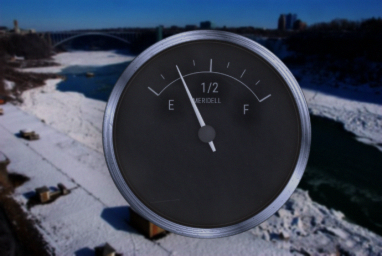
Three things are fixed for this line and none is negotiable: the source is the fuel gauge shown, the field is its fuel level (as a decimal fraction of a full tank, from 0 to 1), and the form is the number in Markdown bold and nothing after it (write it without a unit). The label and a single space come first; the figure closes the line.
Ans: **0.25**
